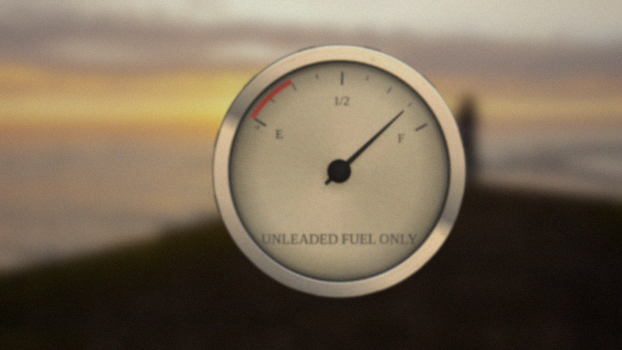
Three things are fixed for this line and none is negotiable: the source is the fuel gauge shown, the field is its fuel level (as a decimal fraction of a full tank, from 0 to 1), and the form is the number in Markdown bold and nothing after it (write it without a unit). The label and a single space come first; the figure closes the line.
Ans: **0.875**
